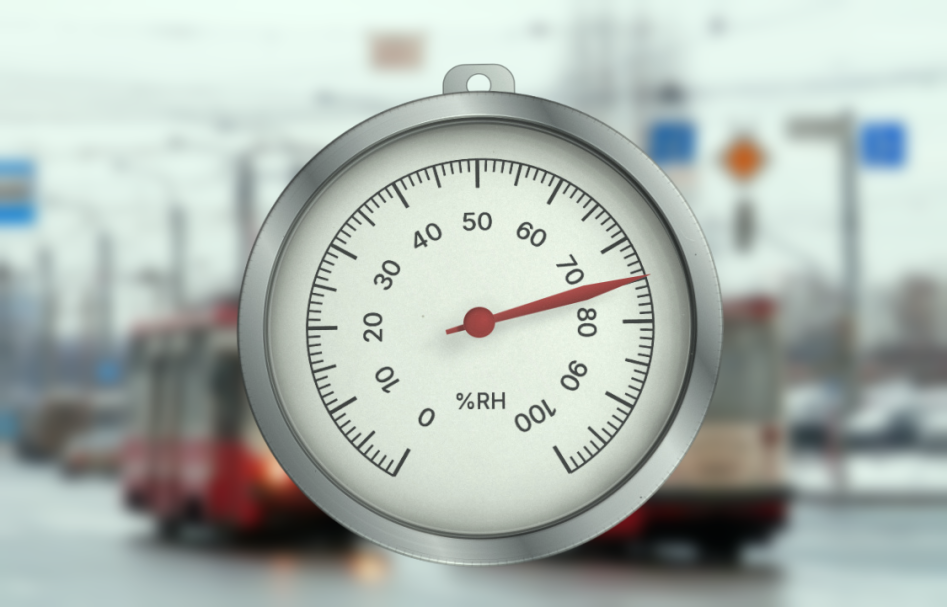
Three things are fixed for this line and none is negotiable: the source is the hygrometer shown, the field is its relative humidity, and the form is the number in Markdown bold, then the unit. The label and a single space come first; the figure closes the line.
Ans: **75** %
